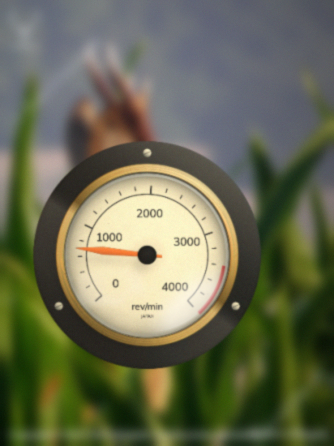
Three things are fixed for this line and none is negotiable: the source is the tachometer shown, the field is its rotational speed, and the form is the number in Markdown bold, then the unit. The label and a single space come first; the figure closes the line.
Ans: **700** rpm
